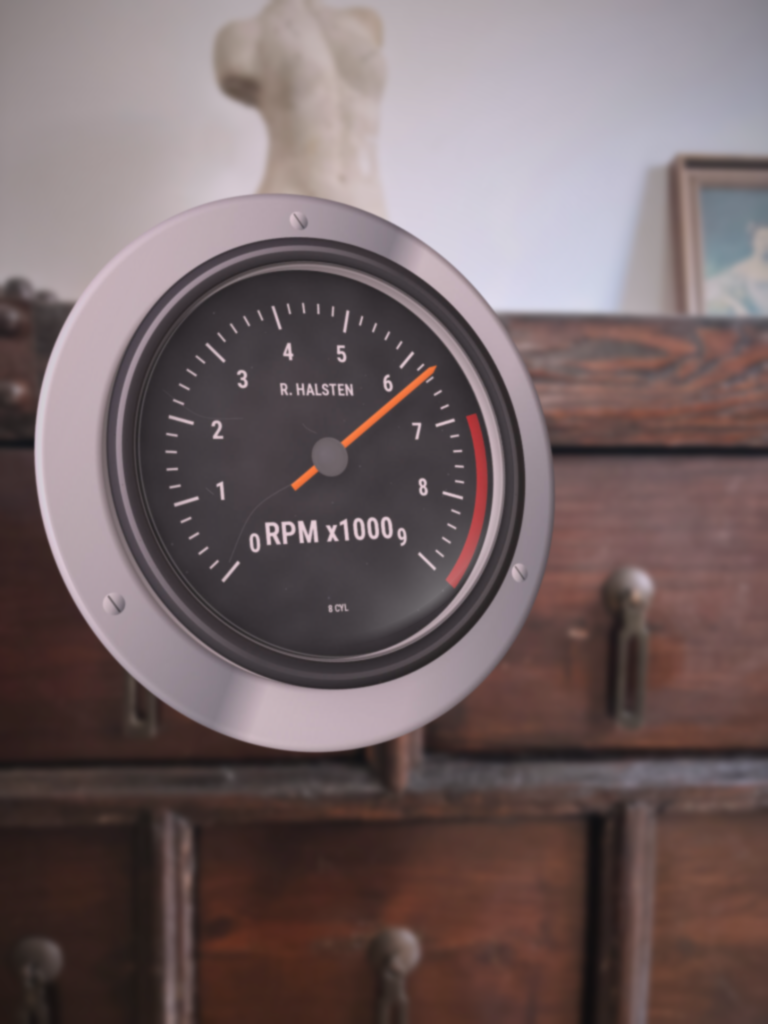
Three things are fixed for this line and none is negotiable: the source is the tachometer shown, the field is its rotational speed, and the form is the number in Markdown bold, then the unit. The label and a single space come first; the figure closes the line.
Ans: **6300** rpm
